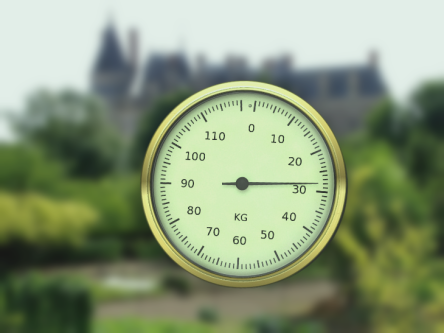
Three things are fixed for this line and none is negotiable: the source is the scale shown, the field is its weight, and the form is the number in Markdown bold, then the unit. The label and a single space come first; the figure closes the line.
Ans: **28** kg
